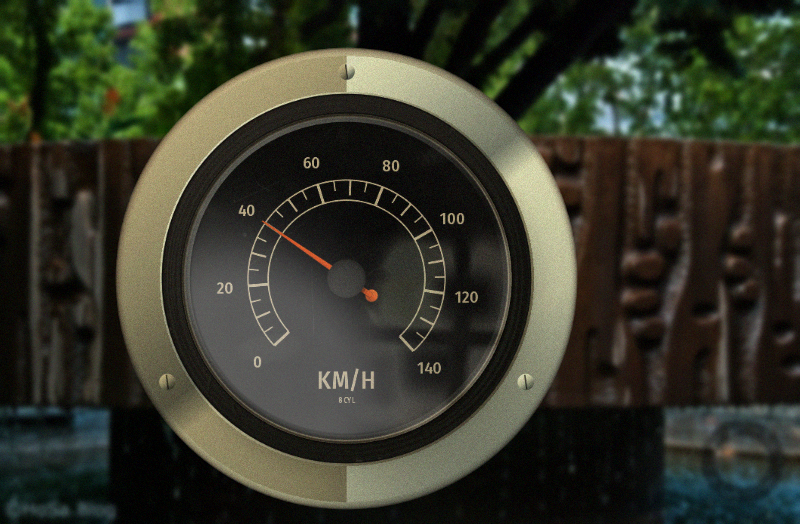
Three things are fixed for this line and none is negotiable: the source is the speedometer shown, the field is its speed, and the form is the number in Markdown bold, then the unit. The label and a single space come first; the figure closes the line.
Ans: **40** km/h
